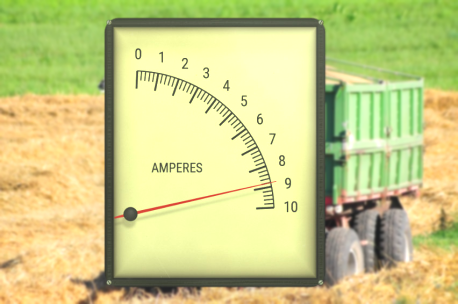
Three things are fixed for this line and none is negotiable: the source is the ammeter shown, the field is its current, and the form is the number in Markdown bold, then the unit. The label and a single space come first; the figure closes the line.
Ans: **8.8** A
